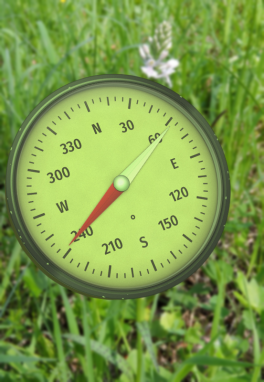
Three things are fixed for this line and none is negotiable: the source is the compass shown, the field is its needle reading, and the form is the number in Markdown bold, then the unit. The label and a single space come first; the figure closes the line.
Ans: **242.5** °
